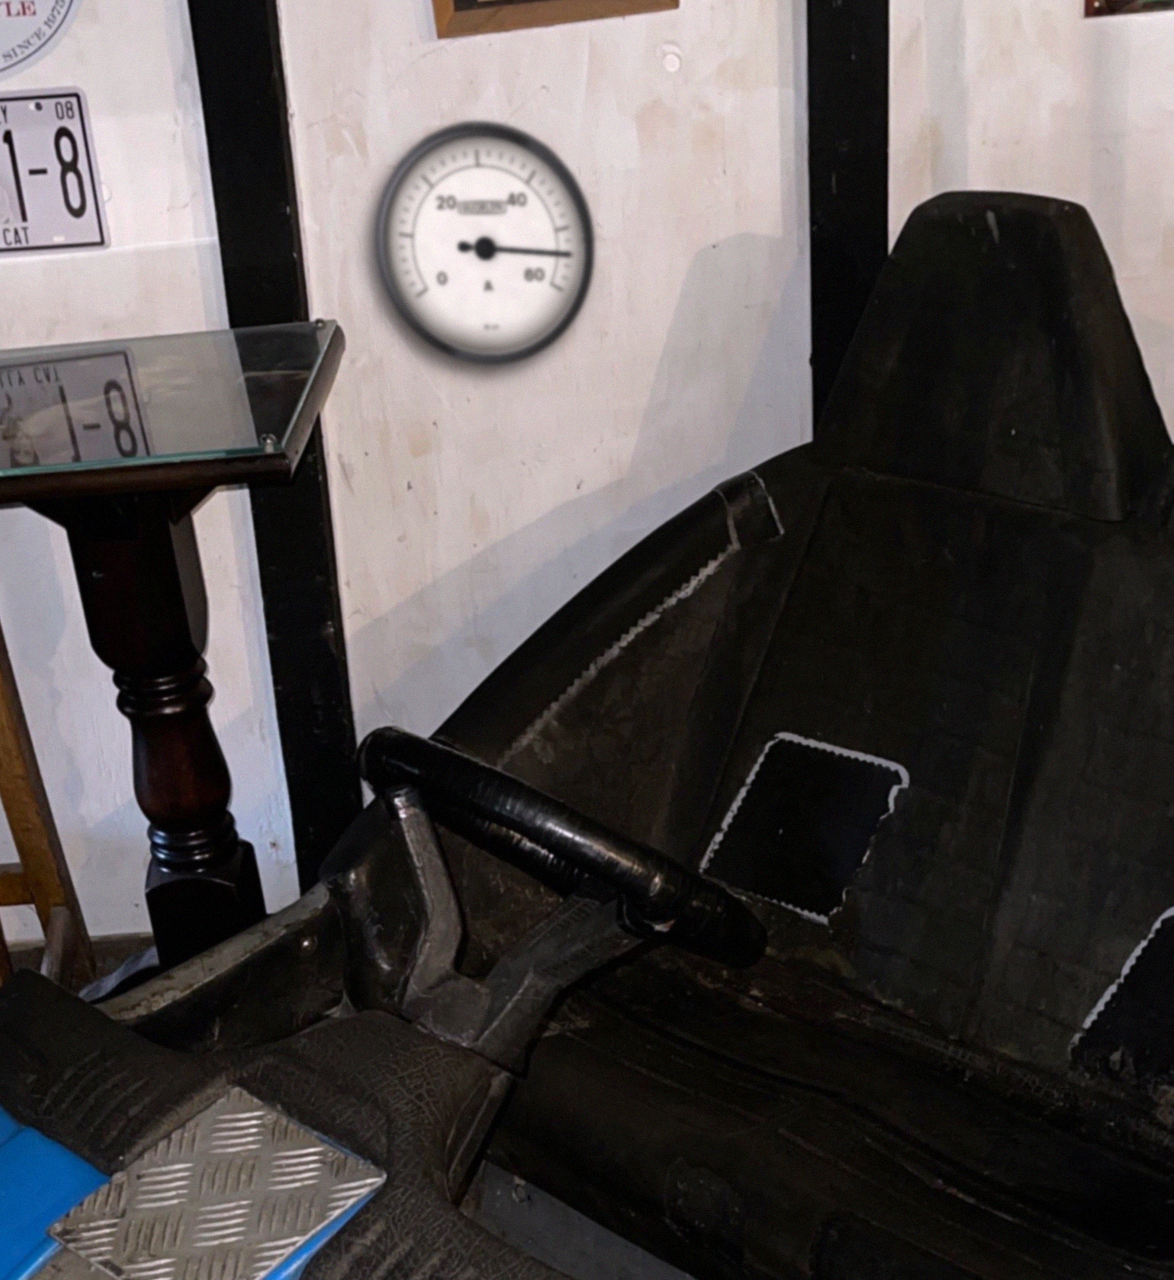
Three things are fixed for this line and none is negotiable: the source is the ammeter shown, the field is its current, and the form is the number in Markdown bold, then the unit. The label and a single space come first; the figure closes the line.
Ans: **54** A
